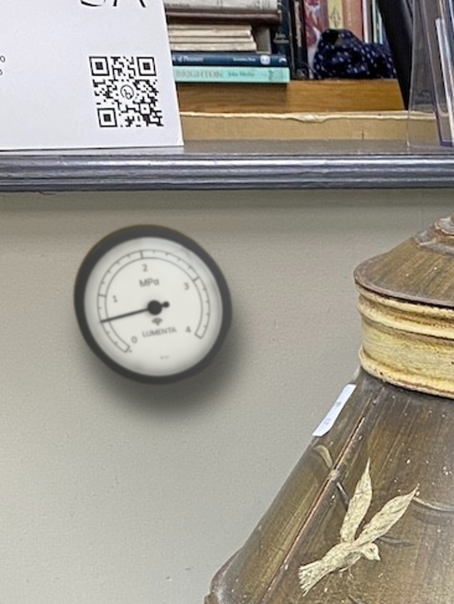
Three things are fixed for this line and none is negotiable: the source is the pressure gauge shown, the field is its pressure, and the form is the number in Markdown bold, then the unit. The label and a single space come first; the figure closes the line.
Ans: **0.6** MPa
